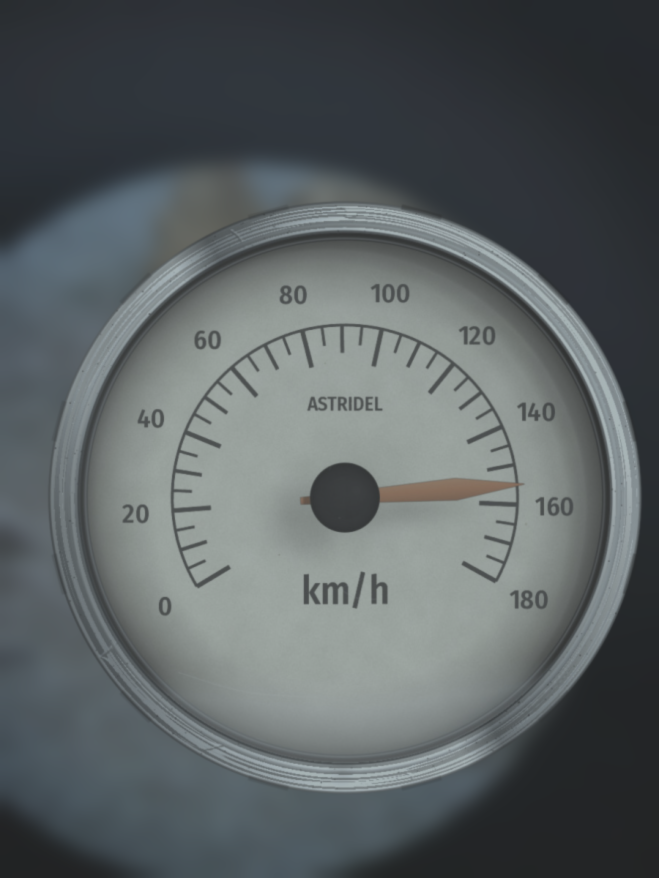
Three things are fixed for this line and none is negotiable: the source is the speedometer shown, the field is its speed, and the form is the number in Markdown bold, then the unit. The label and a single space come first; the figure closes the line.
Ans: **155** km/h
